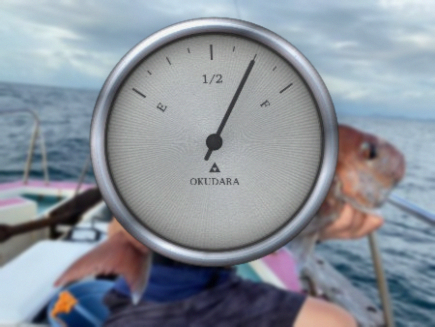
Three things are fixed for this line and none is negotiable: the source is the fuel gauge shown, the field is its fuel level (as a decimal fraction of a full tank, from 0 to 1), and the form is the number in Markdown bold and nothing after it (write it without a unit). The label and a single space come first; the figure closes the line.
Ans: **0.75**
